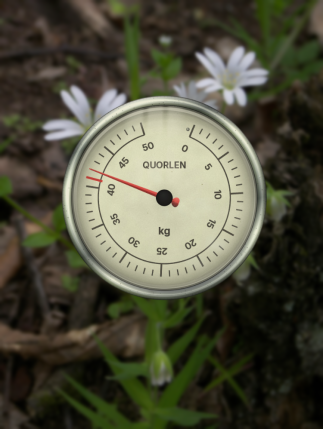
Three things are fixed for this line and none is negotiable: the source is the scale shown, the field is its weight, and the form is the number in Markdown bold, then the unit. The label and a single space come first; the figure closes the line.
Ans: **42** kg
